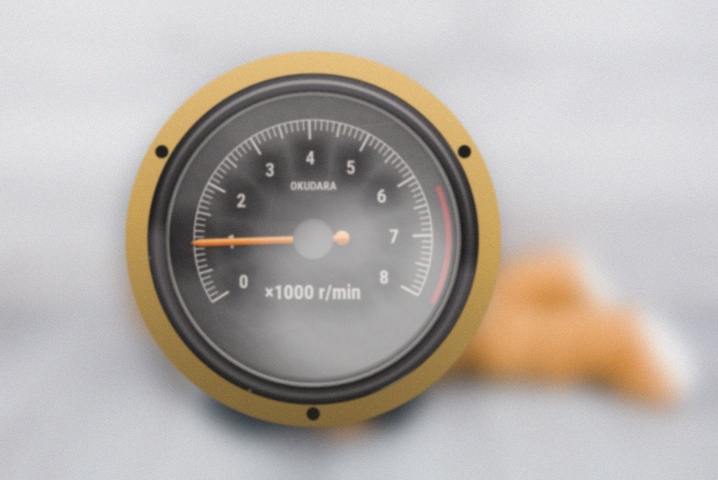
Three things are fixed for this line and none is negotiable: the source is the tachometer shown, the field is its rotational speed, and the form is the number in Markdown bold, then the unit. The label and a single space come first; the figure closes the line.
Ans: **1000** rpm
